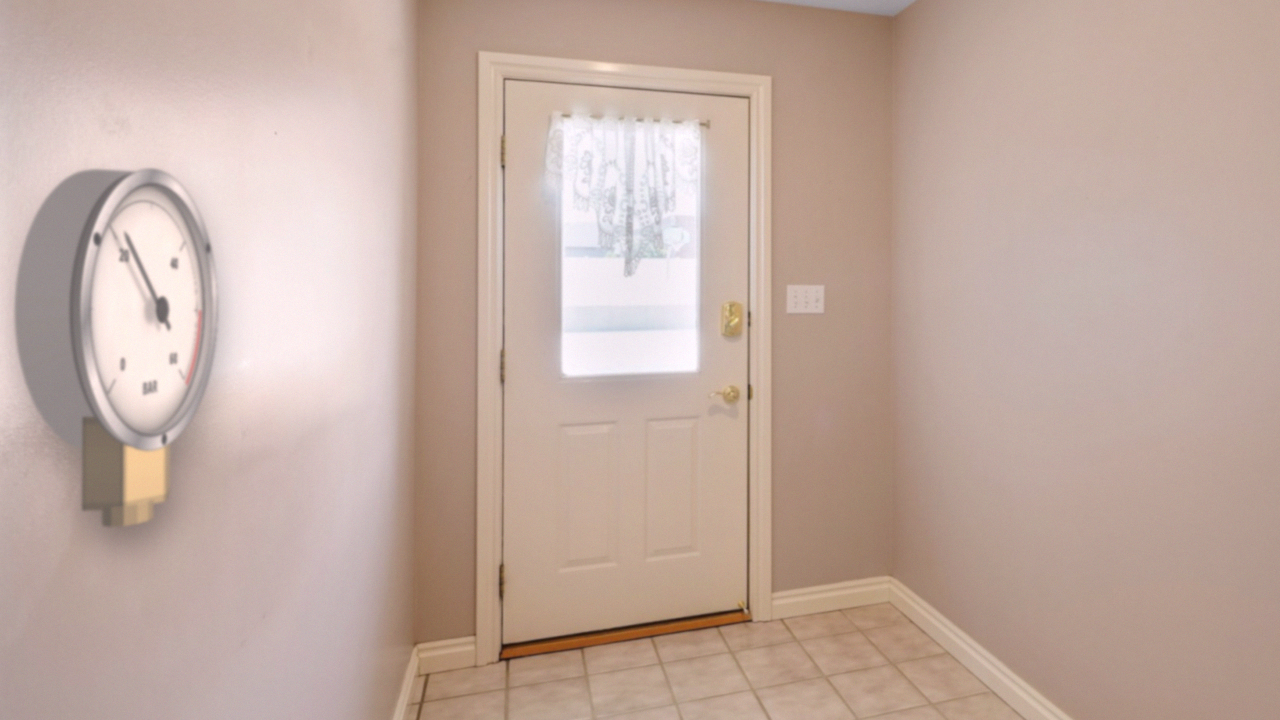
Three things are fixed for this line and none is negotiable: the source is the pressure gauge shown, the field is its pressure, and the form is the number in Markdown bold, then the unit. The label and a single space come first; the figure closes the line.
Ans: **20** bar
